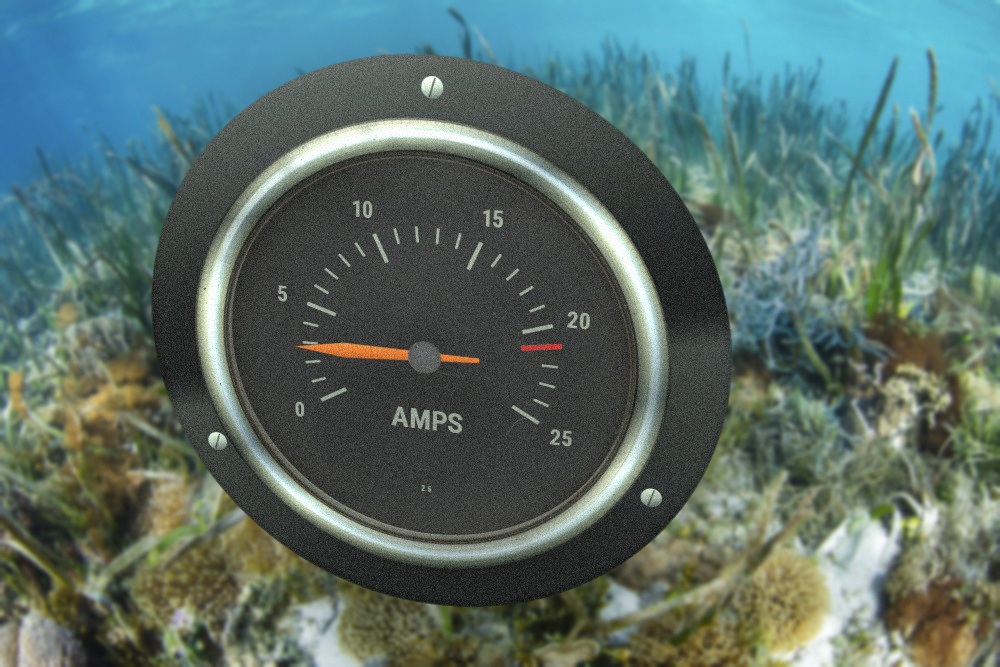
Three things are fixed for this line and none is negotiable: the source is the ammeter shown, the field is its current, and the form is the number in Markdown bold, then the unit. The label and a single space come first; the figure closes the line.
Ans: **3** A
